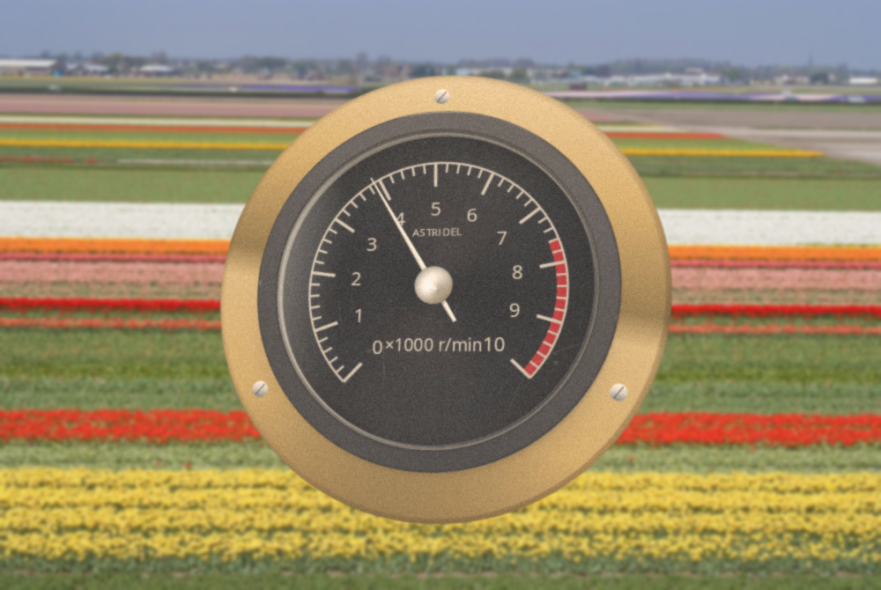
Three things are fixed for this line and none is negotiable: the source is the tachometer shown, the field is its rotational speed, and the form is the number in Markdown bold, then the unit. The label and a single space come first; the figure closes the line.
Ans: **3900** rpm
